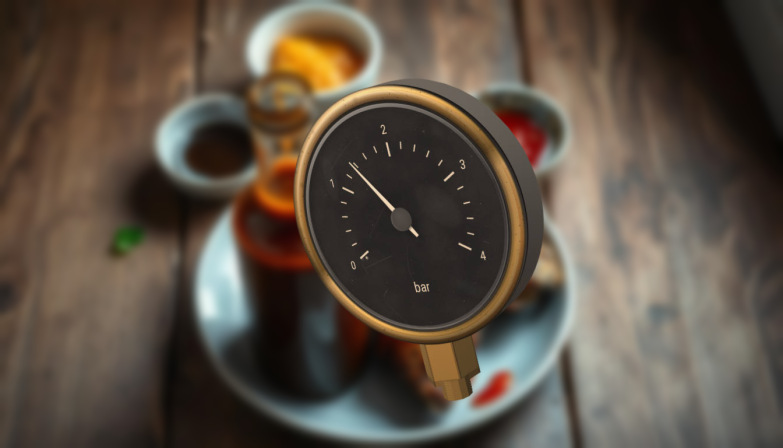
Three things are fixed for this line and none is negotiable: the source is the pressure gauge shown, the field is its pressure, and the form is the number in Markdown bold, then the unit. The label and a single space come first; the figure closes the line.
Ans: **1.4** bar
